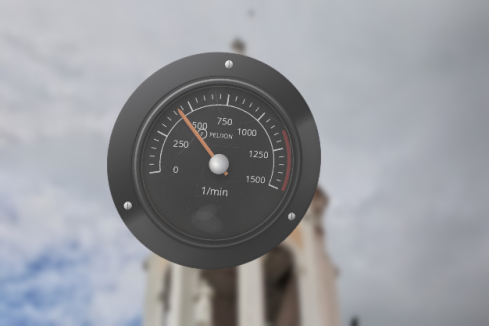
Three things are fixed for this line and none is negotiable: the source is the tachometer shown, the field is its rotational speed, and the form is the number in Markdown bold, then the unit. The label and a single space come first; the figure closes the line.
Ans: **425** rpm
